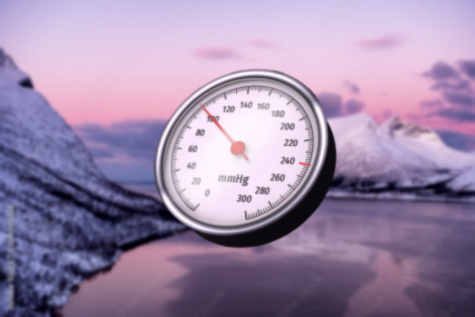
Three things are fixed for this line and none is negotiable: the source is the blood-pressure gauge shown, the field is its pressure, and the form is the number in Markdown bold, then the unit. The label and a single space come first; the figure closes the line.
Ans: **100** mmHg
